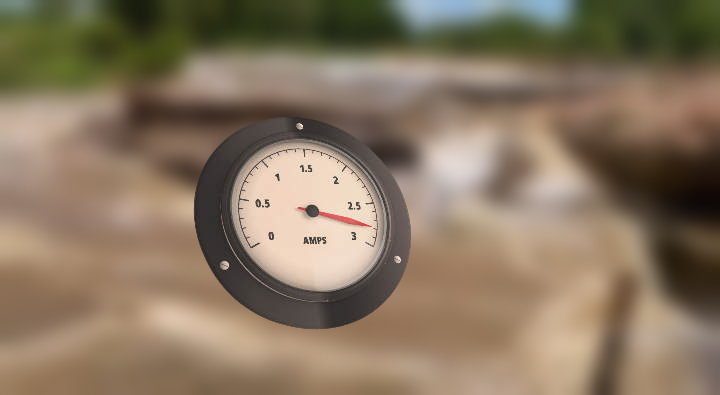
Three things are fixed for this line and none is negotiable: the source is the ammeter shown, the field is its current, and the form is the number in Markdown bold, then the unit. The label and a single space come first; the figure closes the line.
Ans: **2.8** A
